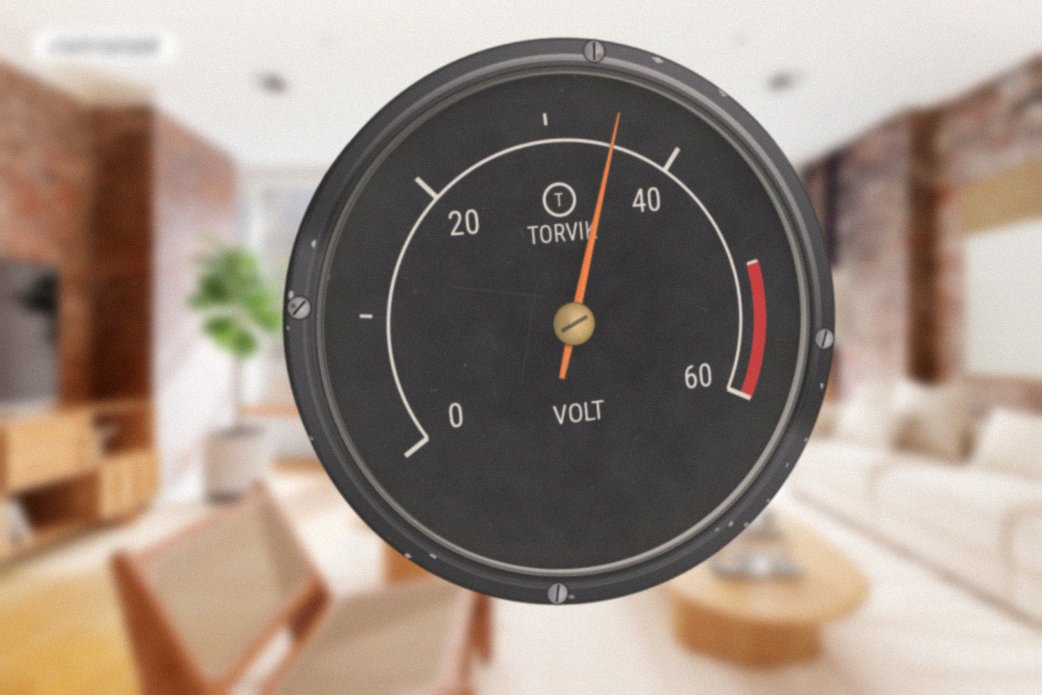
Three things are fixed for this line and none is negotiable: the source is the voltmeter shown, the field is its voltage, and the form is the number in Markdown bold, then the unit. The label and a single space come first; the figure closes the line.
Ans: **35** V
